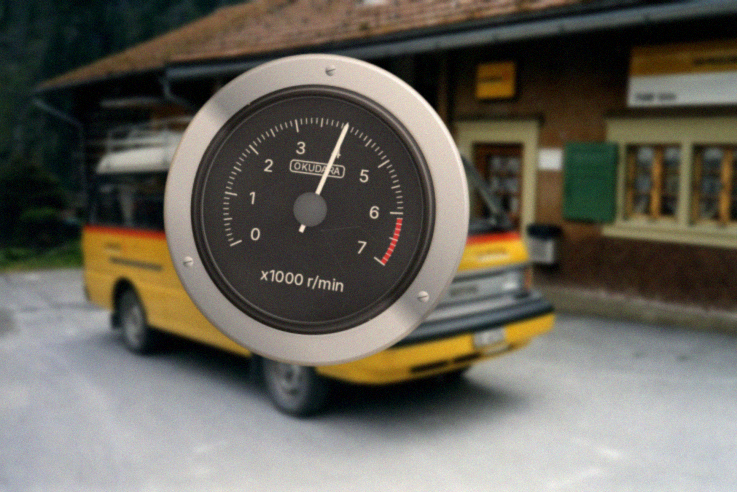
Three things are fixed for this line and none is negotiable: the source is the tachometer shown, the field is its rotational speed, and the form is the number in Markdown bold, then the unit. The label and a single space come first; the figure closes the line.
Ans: **4000** rpm
